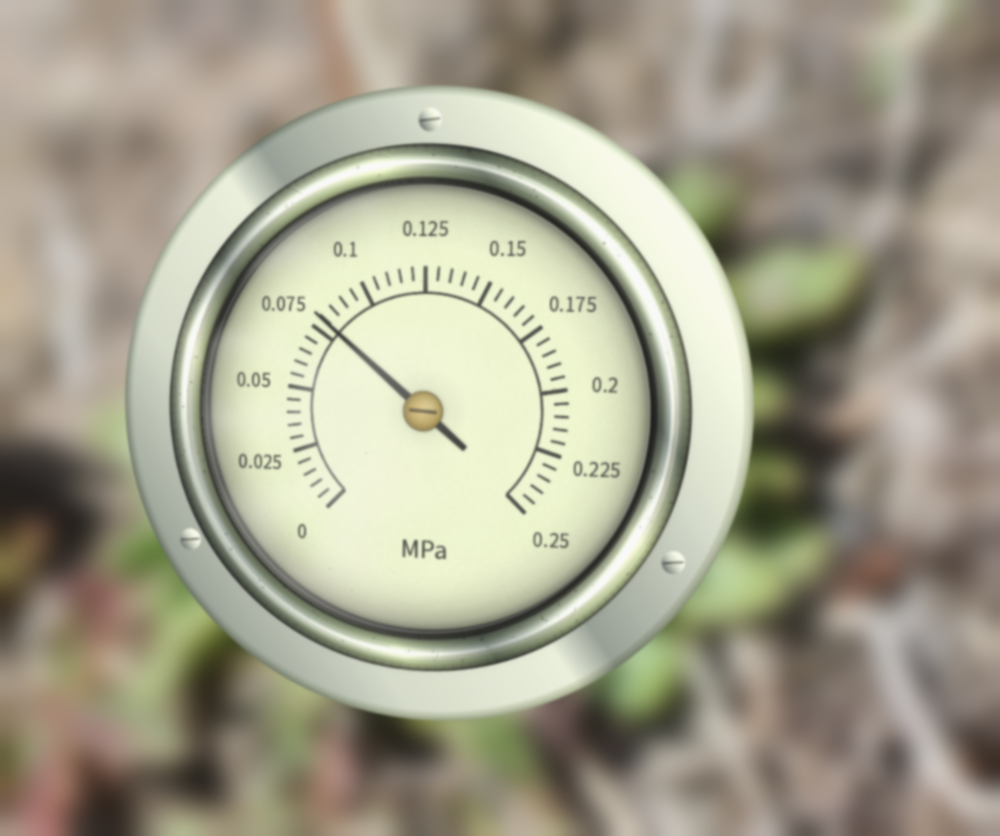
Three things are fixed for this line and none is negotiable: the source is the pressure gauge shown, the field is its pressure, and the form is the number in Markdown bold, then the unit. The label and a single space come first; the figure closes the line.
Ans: **0.08** MPa
